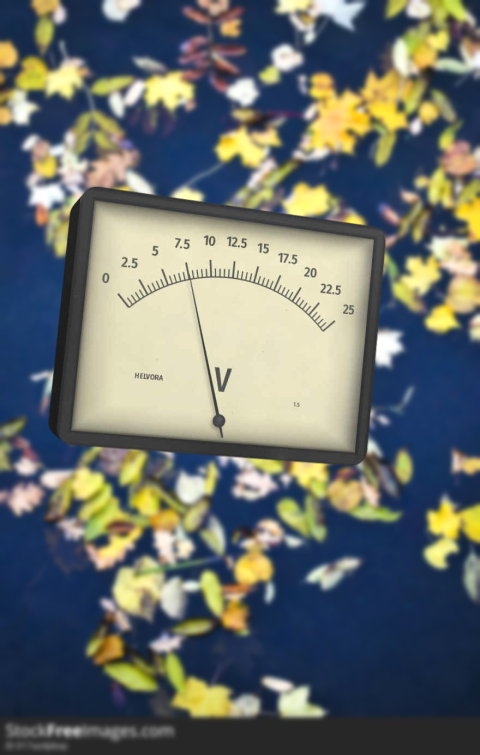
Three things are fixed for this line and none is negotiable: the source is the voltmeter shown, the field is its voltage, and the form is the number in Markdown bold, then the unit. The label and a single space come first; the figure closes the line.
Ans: **7.5** V
